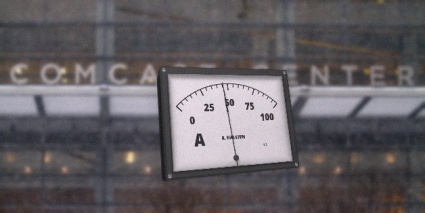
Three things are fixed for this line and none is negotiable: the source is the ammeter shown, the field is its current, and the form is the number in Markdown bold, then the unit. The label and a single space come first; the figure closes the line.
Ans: **45** A
